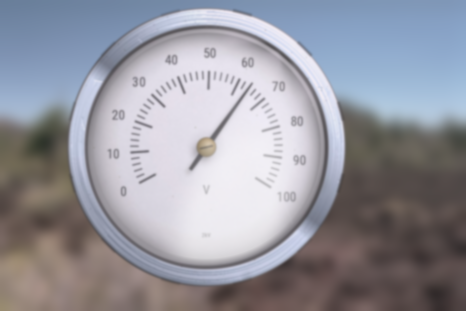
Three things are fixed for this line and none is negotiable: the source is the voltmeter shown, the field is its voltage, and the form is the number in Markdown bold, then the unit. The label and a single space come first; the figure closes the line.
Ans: **64** V
